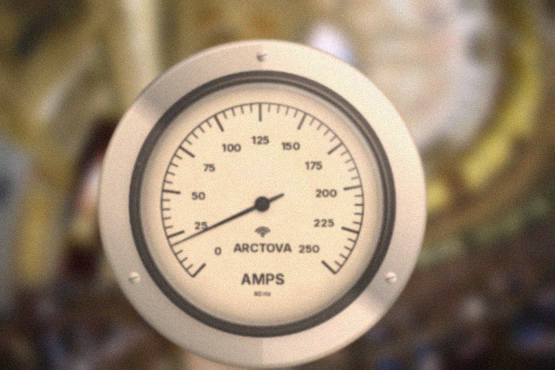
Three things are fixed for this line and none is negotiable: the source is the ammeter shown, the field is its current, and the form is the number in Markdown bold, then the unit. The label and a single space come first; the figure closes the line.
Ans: **20** A
